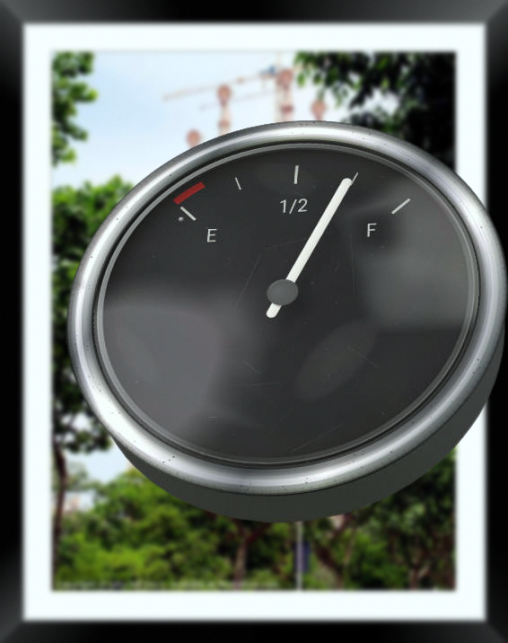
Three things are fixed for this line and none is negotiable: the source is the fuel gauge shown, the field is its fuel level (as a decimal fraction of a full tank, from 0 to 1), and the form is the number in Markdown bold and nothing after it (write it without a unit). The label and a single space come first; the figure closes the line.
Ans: **0.75**
